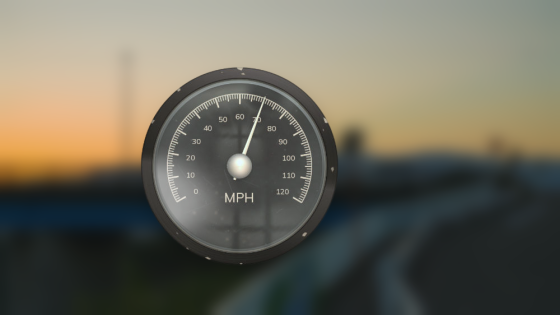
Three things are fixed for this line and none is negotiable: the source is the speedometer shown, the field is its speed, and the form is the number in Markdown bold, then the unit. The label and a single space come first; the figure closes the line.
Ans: **70** mph
